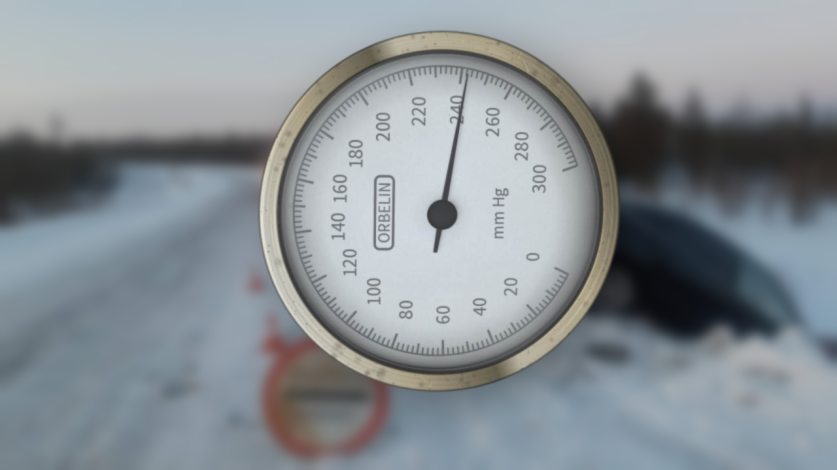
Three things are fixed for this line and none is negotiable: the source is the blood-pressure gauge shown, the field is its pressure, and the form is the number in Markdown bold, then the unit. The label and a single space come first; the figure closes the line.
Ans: **242** mmHg
